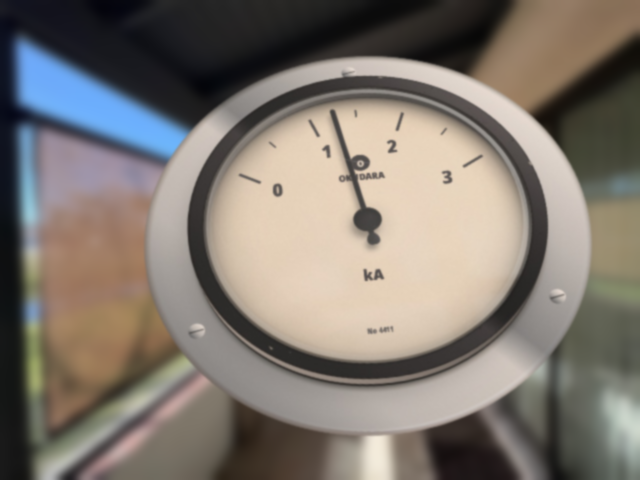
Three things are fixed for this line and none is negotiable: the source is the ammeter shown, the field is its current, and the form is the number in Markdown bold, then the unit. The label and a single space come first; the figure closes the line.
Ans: **1.25** kA
